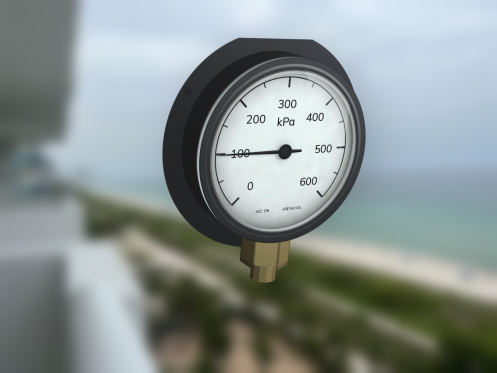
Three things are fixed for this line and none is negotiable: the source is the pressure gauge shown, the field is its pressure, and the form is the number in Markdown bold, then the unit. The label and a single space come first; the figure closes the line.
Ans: **100** kPa
